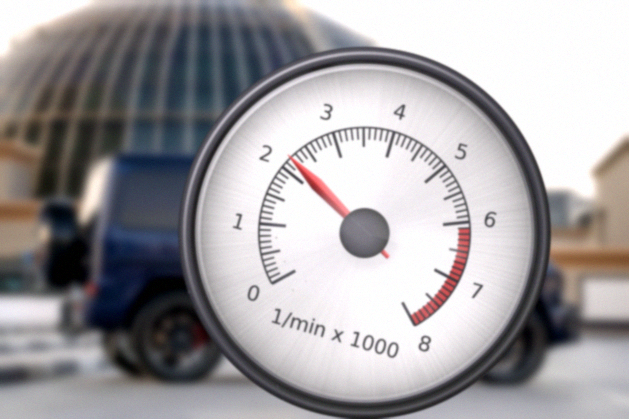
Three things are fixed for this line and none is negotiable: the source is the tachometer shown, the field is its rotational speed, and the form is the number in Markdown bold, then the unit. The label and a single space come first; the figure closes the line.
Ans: **2200** rpm
